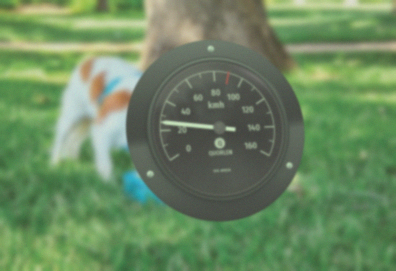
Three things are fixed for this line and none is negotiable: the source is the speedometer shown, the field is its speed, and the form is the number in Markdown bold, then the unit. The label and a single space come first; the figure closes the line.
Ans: **25** km/h
